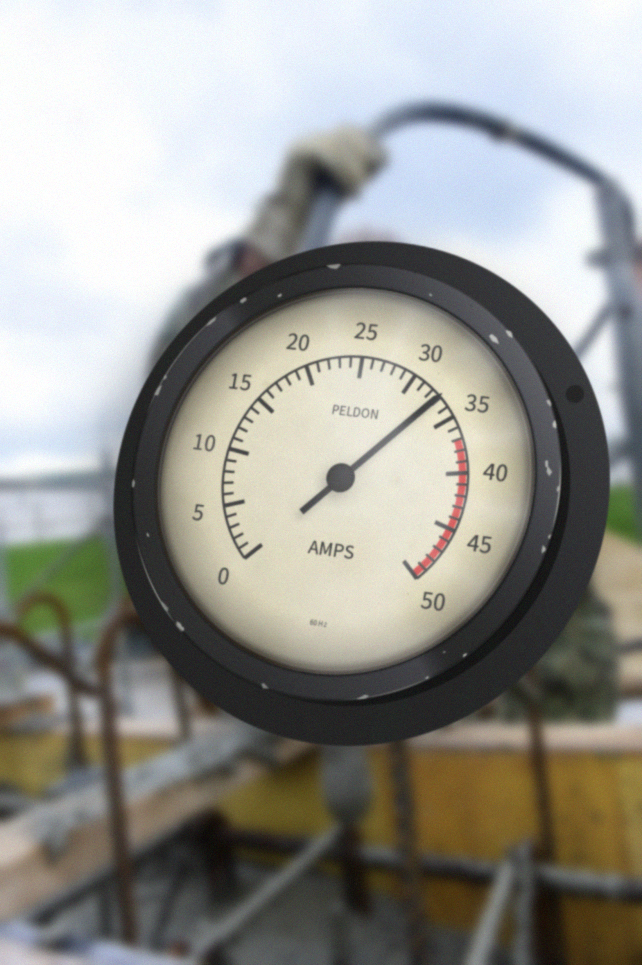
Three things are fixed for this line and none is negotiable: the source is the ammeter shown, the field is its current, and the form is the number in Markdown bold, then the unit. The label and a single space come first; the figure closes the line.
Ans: **33** A
